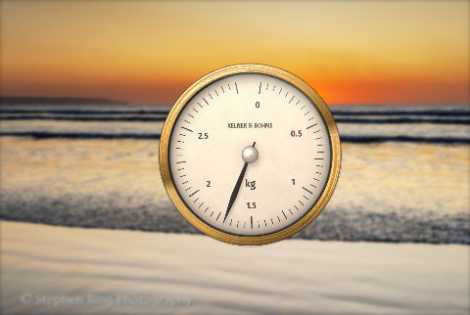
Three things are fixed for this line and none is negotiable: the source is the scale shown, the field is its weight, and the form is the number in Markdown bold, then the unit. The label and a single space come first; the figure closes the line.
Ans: **1.7** kg
